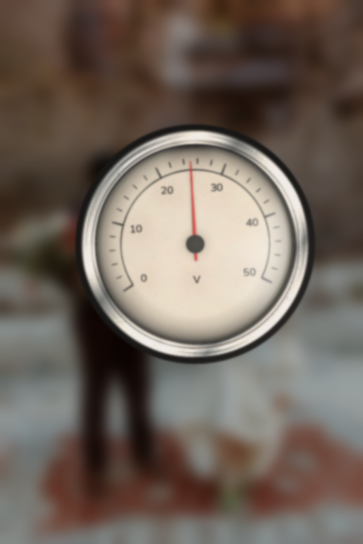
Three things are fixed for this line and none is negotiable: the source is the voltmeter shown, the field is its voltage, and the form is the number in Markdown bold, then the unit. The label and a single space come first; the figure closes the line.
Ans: **25** V
